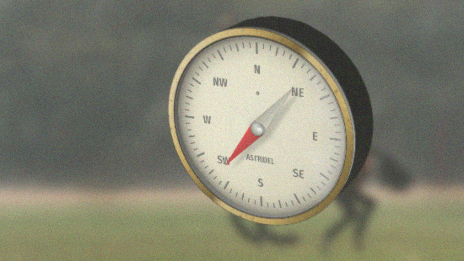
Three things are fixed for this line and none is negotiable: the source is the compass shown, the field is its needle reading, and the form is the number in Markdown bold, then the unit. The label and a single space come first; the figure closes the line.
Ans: **220** °
